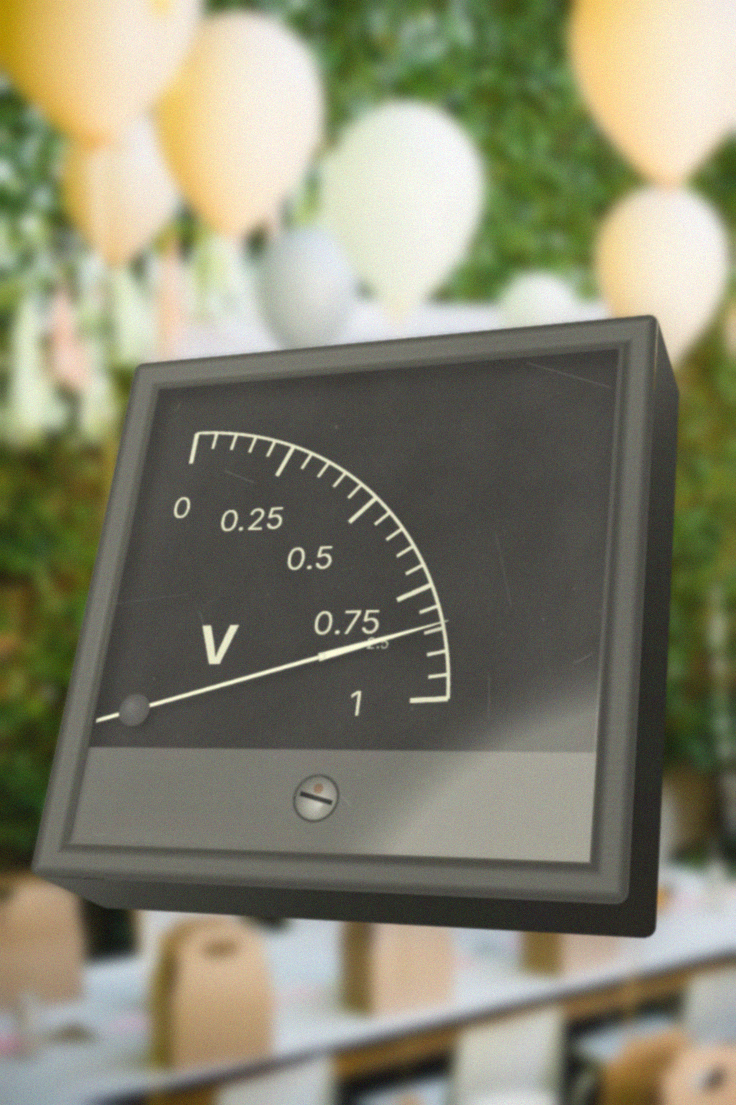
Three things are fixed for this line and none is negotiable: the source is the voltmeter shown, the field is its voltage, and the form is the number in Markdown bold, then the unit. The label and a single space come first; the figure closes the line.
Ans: **0.85** V
